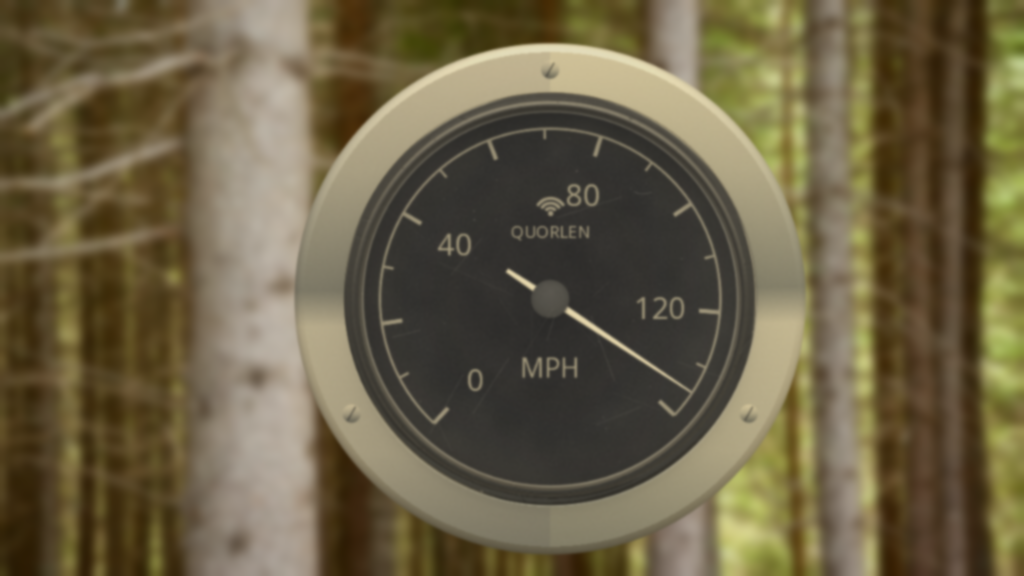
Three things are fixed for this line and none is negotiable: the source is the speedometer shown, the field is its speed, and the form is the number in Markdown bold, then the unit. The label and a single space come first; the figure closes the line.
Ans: **135** mph
